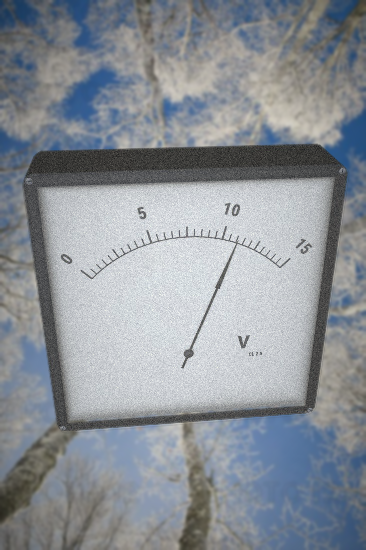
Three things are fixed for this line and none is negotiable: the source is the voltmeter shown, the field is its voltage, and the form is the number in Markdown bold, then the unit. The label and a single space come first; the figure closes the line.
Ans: **11** V
